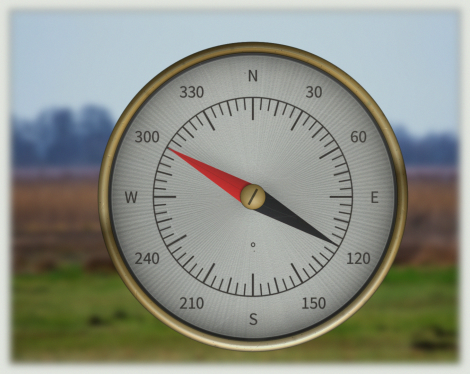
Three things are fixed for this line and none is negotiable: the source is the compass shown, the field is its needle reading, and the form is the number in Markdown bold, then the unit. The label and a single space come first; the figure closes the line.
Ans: **300** °
